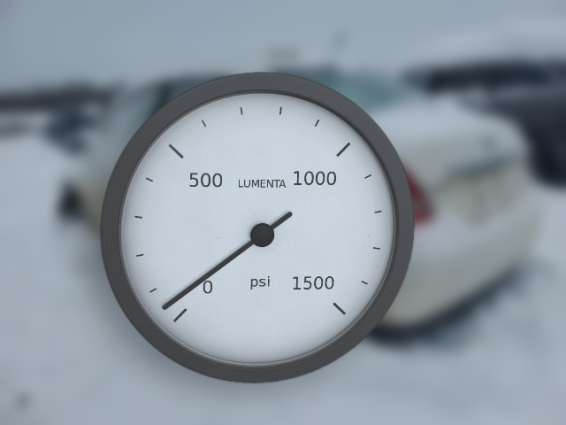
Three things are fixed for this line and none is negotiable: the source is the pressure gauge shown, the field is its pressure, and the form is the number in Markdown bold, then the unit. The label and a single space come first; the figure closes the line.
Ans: **50** psi
